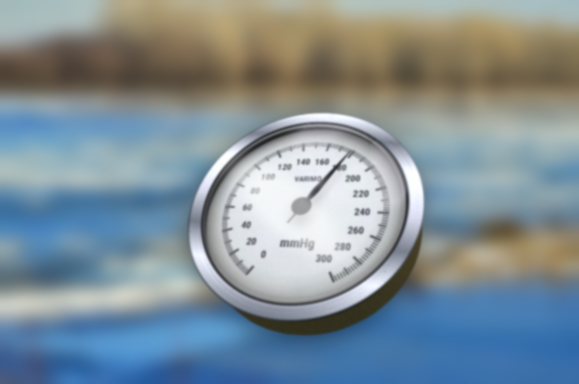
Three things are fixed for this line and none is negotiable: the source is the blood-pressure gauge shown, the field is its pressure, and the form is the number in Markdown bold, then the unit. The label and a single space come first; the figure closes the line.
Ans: **180** mmHg
